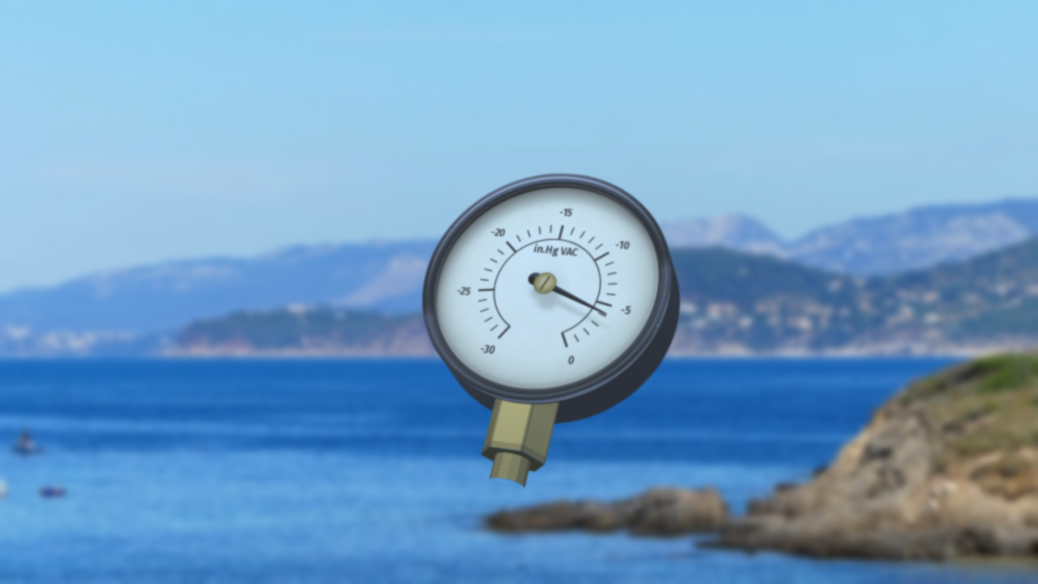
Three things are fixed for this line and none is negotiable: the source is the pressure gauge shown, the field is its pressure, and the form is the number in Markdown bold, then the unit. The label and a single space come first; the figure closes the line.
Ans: **-4** inHg
